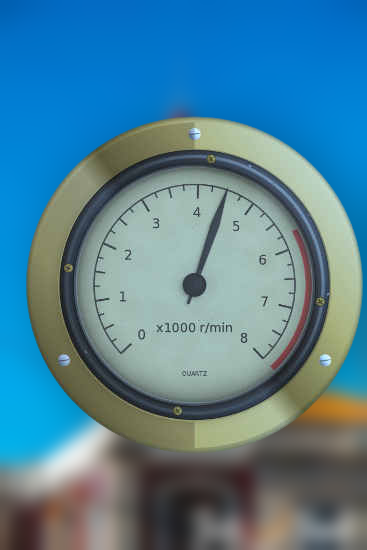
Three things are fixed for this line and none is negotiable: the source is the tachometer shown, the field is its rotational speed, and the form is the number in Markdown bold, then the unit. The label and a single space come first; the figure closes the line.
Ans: **4500** rpm
